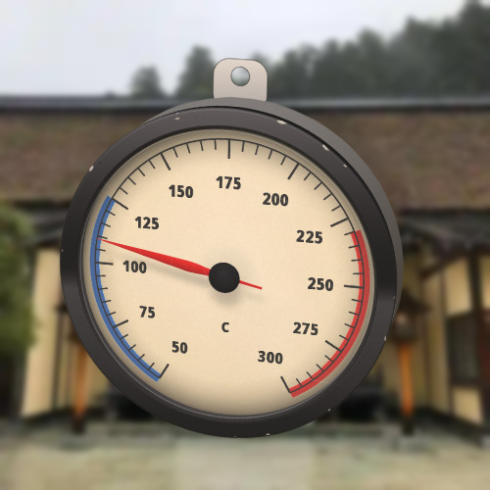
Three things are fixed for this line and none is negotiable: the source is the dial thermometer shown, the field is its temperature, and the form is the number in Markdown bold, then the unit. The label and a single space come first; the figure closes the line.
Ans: **110** °C
